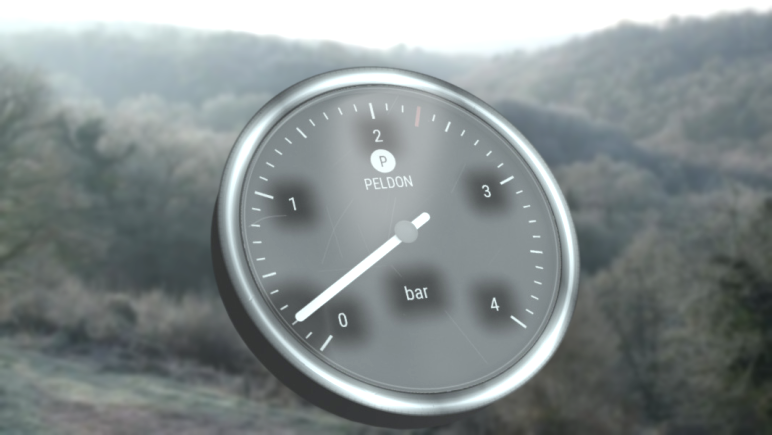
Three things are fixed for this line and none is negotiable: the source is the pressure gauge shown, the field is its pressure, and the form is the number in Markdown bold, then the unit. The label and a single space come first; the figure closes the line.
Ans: **0.2** bar
